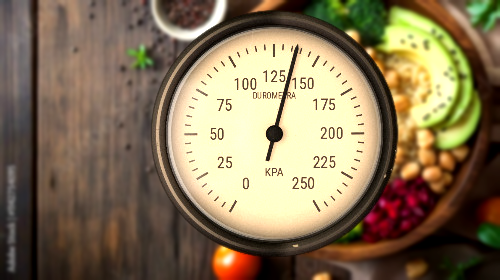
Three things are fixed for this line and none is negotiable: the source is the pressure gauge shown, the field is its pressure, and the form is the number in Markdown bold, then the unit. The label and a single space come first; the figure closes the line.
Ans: **137.5** kPa
